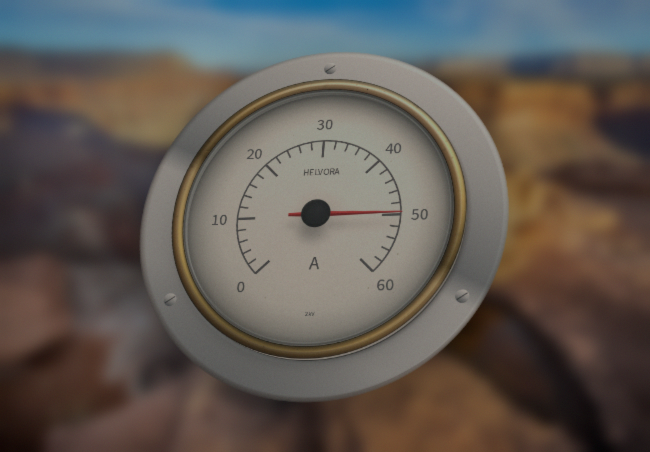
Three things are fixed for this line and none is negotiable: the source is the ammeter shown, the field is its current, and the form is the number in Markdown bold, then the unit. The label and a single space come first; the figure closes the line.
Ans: **50** A
